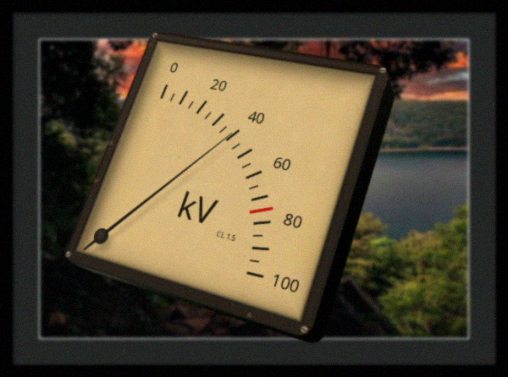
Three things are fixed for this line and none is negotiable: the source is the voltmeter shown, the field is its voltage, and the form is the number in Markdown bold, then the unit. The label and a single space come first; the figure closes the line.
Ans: **40** kV
